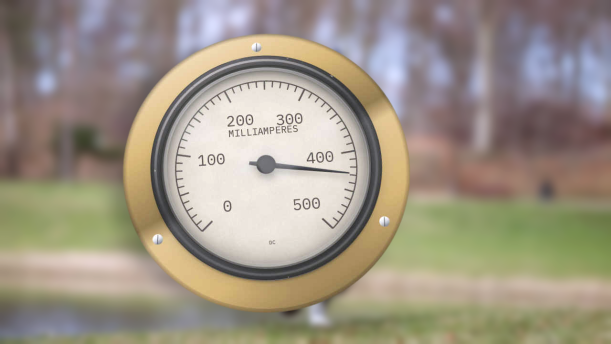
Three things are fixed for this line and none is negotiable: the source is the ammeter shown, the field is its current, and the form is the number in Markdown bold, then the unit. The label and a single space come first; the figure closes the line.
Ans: **430** mA
